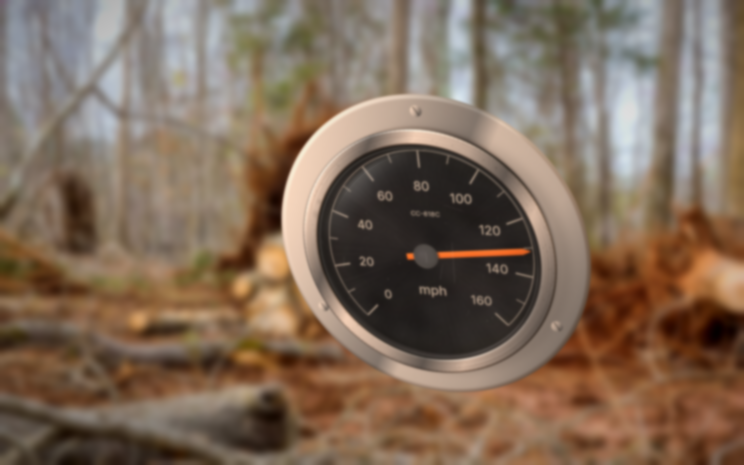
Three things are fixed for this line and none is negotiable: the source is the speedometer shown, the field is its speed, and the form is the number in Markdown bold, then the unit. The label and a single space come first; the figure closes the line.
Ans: **130** mph
